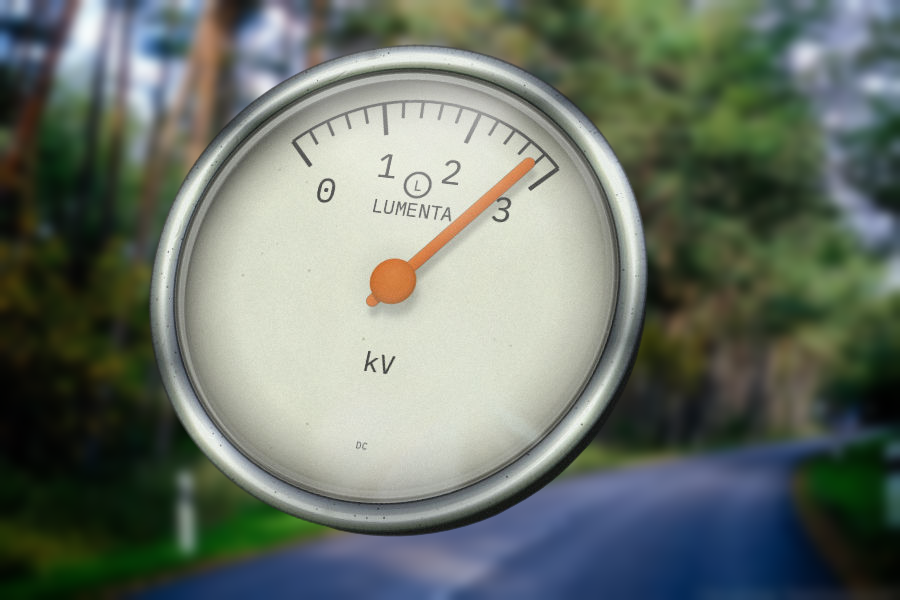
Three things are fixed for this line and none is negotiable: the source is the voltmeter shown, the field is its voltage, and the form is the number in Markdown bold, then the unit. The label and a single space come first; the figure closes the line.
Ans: **2.8** kV
